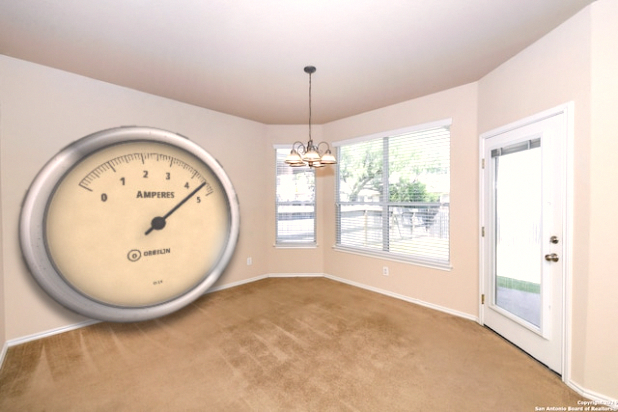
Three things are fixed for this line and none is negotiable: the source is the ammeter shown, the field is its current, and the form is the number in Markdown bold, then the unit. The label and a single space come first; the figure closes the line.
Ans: **4.5** A
